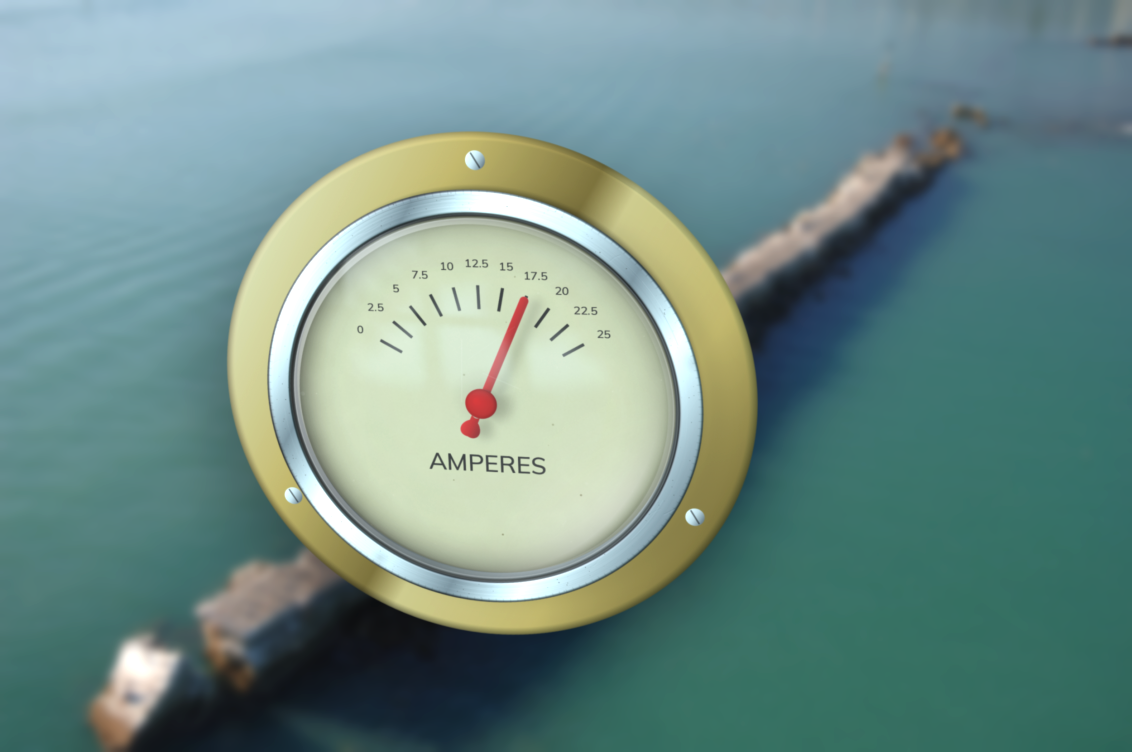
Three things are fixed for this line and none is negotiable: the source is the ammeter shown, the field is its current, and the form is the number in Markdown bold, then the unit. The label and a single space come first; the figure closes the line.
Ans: **17.5** A
